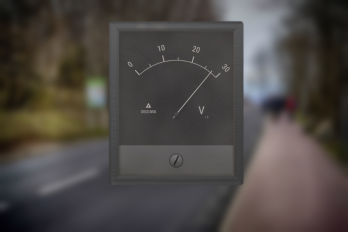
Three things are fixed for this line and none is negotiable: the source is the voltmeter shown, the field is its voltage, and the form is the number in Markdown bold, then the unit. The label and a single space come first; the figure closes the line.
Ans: **27.5** V
